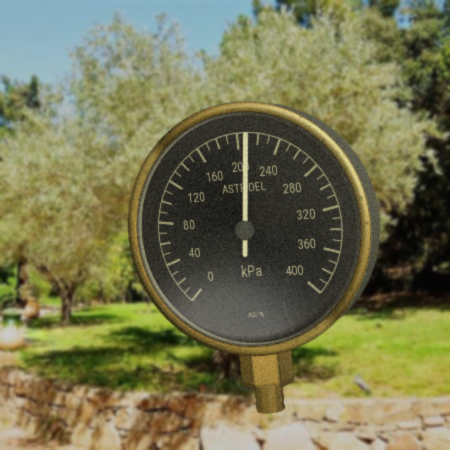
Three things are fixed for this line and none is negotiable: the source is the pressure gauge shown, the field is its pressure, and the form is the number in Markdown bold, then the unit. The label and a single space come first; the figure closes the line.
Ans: **210** kPa
